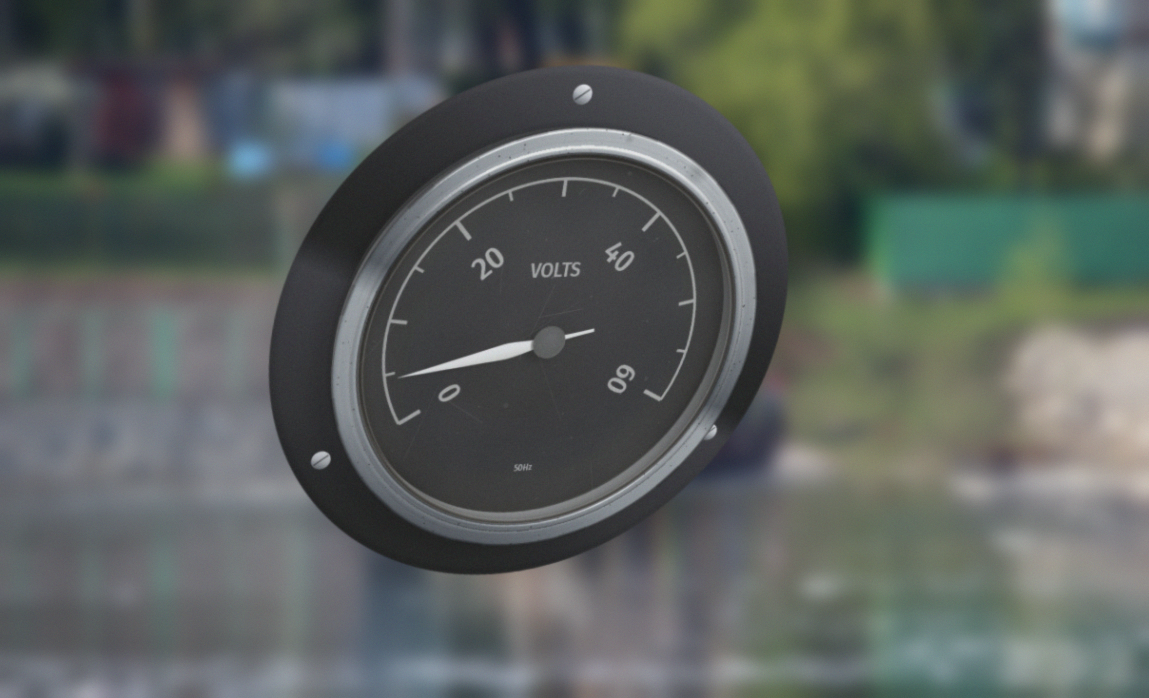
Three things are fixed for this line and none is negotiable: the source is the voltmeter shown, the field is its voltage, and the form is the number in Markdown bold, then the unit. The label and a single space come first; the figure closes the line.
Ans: **5** V
